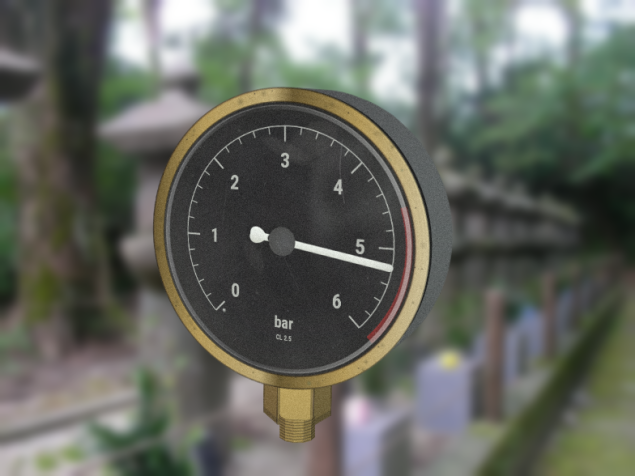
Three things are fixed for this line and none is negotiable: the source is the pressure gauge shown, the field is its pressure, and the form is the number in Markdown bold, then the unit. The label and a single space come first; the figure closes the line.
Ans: **5.2** bar
